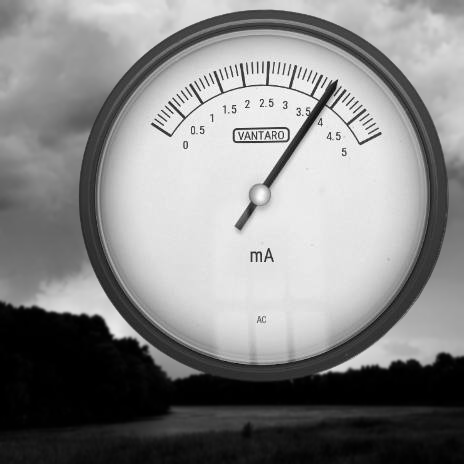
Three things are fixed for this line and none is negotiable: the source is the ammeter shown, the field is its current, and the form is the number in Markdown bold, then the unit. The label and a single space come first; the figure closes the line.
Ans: **3.8** mA
